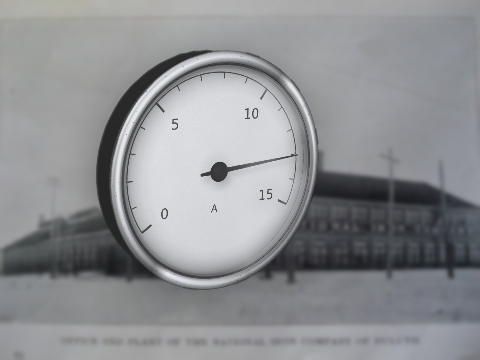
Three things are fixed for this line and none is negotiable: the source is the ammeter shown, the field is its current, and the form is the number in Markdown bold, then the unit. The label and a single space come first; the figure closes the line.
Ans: **13** A
